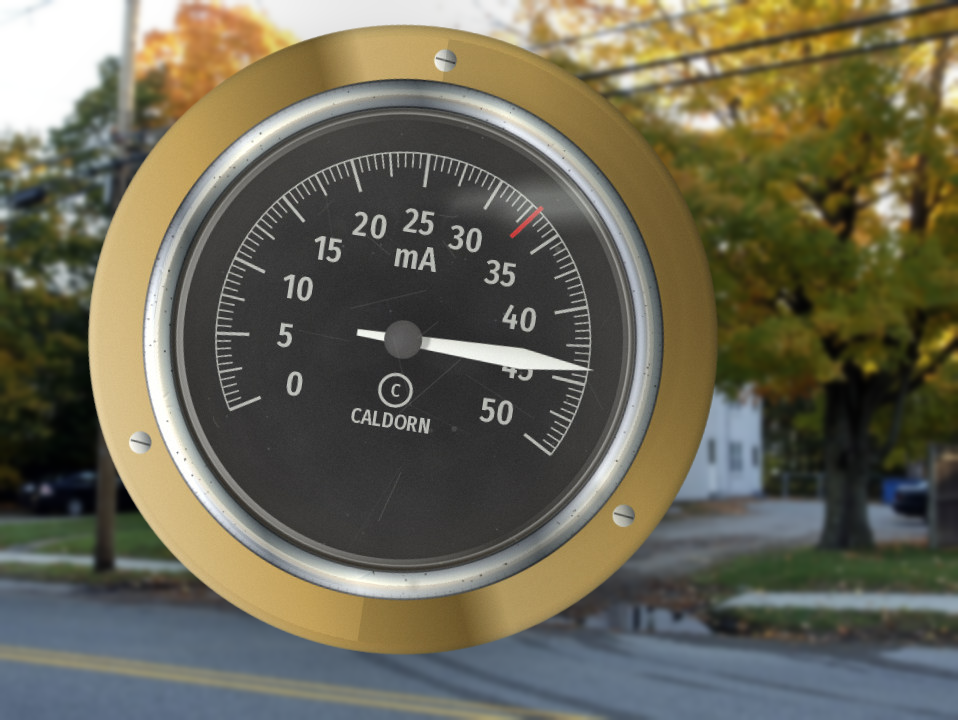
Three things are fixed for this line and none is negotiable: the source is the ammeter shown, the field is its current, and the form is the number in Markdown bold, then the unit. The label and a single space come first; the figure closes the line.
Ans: **44** mA
